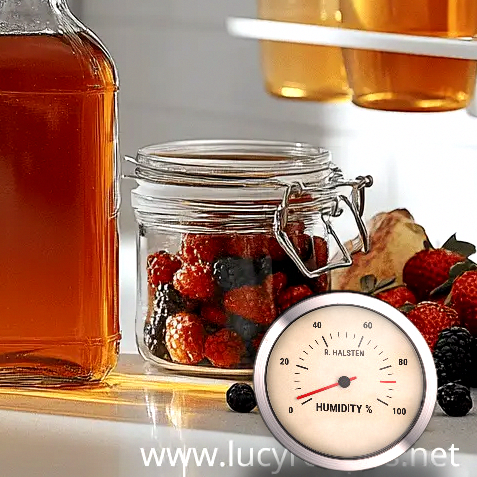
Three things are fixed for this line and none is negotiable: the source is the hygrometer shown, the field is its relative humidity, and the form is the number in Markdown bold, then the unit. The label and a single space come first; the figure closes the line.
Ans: **4** %
